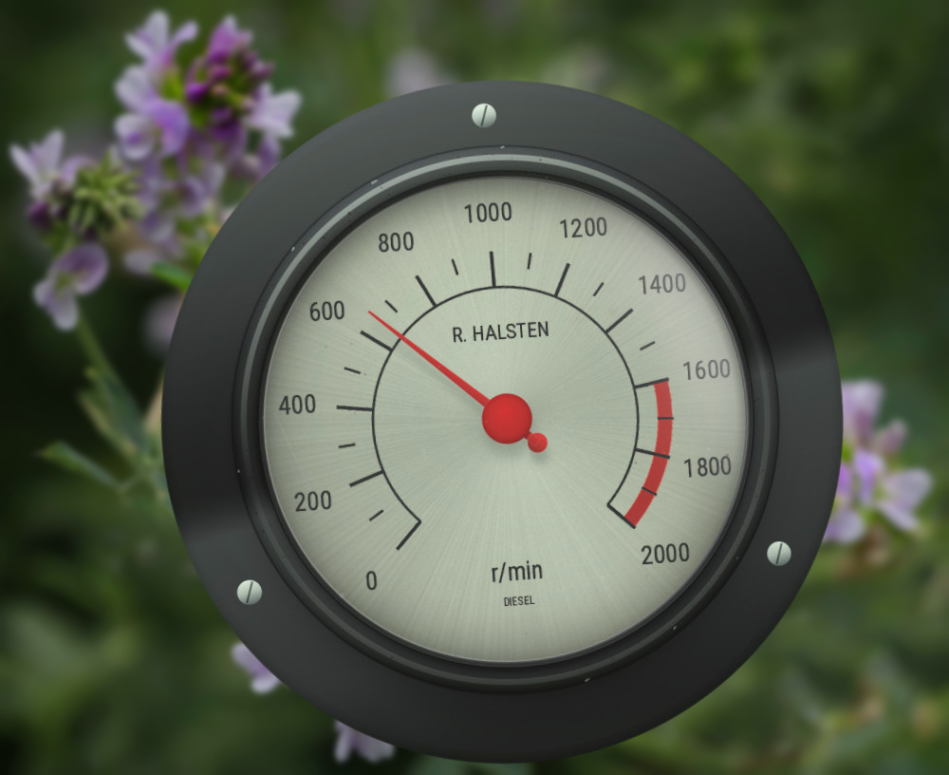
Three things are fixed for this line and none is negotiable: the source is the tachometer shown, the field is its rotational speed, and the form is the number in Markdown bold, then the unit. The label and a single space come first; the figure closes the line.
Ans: **650** rpm
